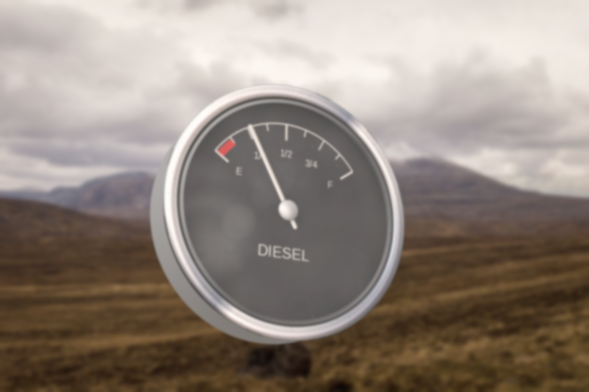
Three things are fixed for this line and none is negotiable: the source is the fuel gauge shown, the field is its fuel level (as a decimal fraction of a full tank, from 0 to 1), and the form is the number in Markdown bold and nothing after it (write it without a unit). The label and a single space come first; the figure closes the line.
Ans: **0.25**
